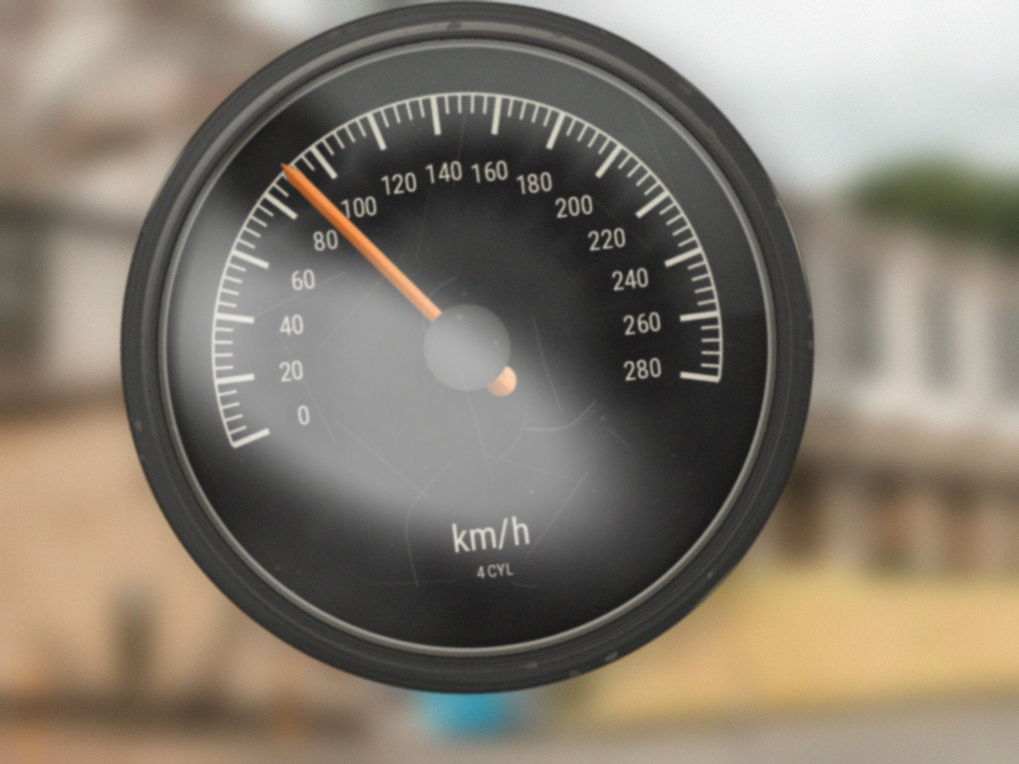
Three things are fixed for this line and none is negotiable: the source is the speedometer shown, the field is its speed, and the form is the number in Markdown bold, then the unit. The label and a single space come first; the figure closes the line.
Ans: **90** km/h
